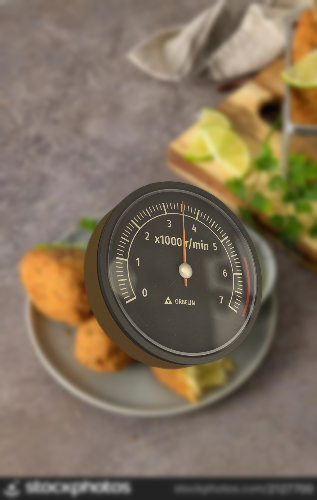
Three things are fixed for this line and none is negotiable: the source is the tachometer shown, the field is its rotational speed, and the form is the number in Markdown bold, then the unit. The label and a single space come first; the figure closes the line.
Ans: **3500** rpm
